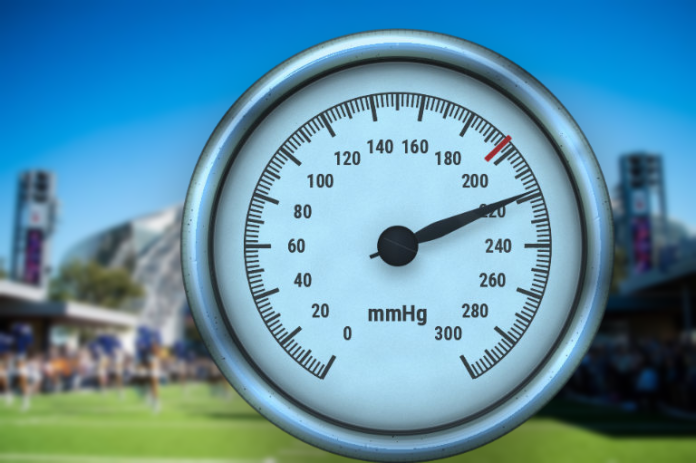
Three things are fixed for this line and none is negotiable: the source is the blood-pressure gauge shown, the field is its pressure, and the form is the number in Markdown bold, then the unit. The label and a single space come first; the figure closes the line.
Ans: **218** mmHg
